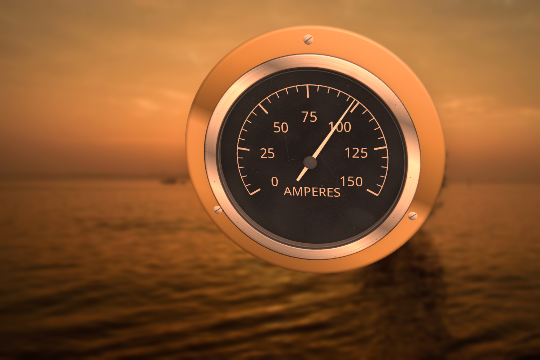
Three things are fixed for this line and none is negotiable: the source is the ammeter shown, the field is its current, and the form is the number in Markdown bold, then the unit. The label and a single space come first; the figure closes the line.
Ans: **97.5** A
